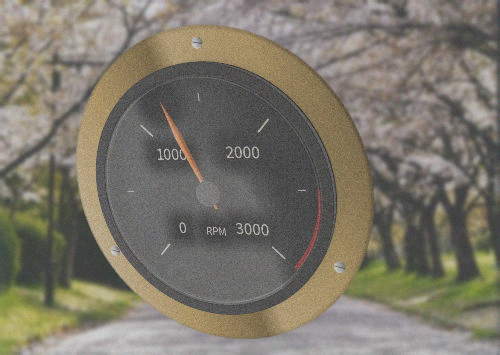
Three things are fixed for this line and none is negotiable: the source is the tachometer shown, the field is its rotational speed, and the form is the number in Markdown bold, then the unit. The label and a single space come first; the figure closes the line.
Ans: **1250** rpm
